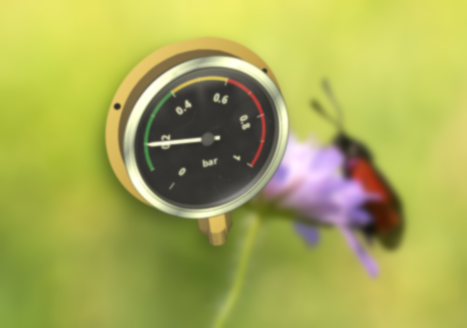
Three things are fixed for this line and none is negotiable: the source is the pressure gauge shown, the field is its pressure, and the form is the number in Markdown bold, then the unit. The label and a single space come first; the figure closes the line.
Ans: **0.2** bar
